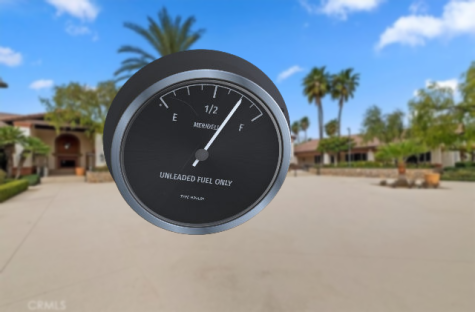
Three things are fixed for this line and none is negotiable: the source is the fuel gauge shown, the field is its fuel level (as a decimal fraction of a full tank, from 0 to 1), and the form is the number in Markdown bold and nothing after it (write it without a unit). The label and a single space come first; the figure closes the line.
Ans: **0.75**
